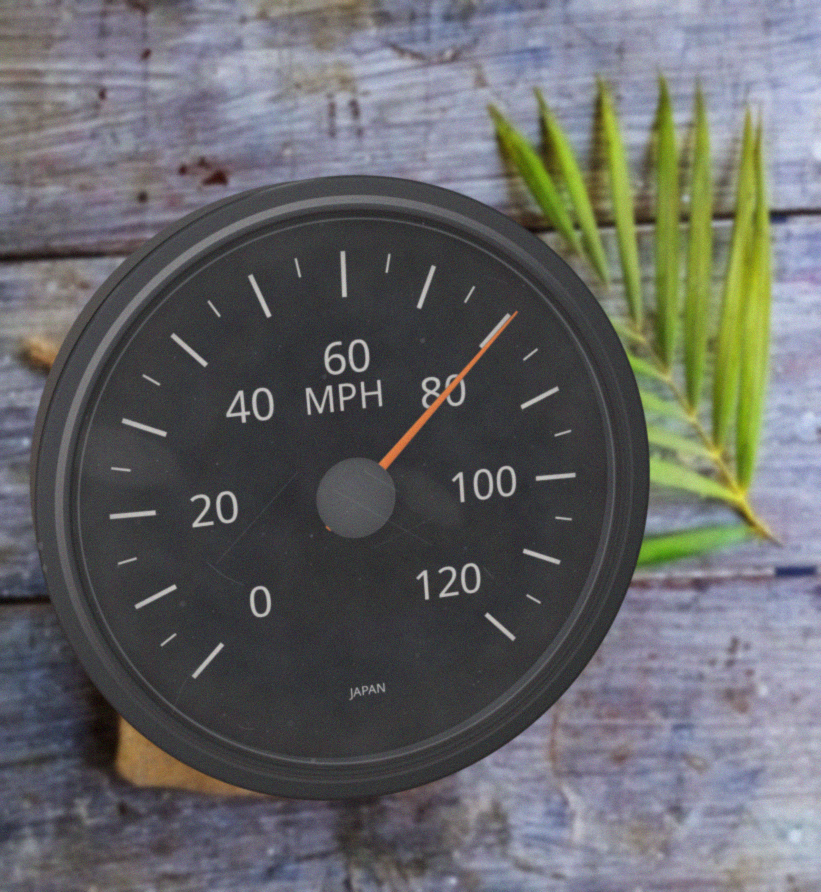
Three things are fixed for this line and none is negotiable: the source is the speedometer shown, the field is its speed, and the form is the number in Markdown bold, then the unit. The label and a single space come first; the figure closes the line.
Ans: **80** mph
